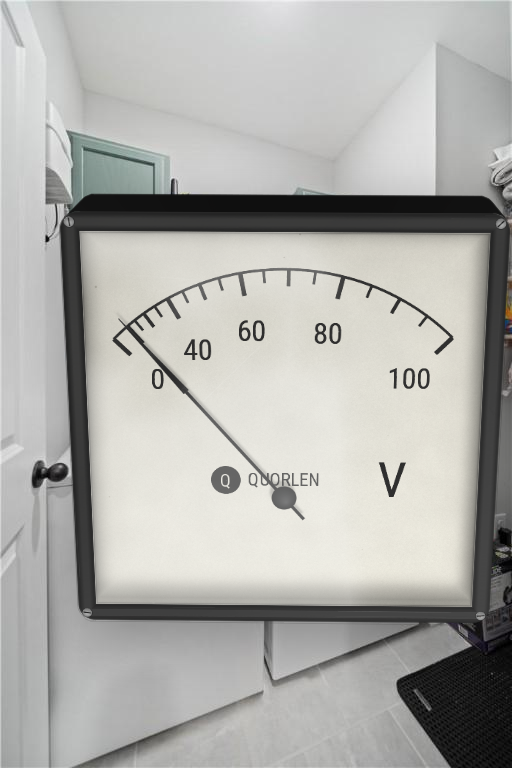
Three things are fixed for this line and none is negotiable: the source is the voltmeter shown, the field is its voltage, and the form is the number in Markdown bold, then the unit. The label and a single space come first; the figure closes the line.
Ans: **20** V
